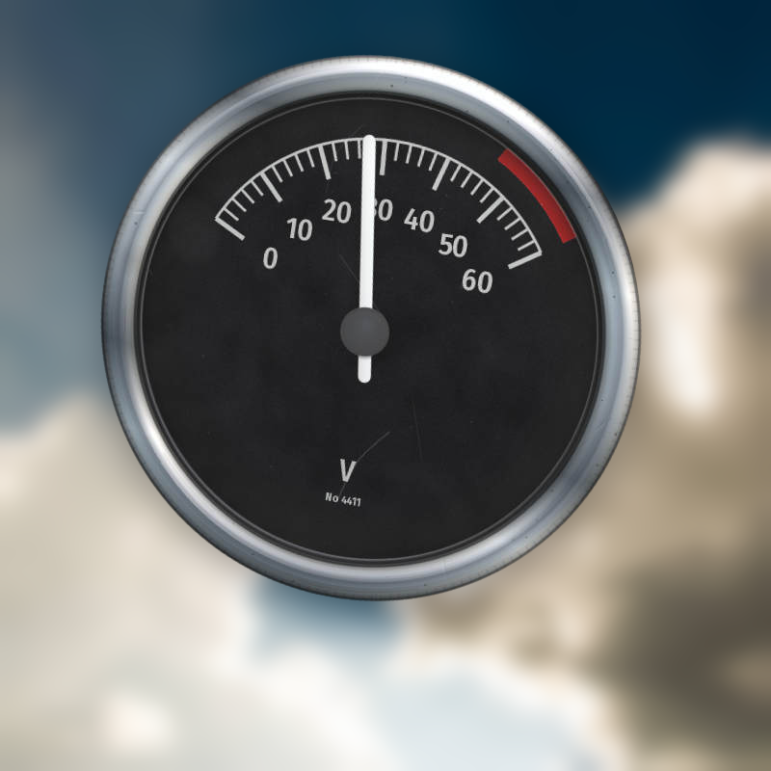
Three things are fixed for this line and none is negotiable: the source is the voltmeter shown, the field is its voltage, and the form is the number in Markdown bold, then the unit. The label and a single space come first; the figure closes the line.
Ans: **28** V
